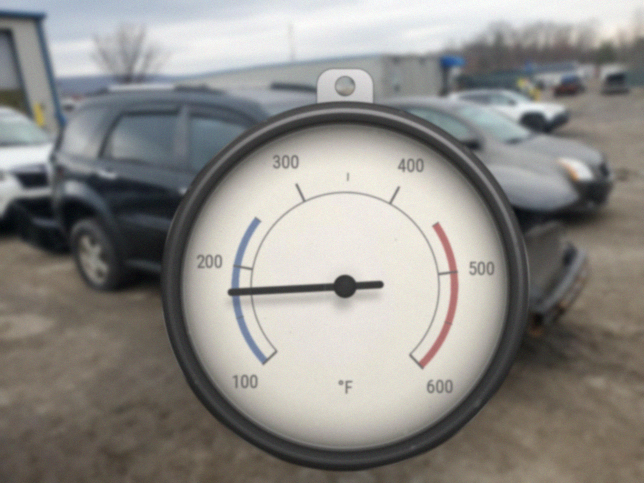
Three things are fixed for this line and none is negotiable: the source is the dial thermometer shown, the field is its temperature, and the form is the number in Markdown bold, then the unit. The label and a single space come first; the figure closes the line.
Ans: **175** °F
